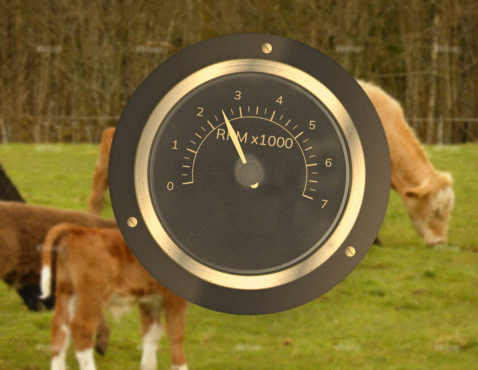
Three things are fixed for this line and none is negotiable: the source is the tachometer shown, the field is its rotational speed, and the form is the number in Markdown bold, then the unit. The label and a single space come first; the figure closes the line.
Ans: **2500** rpm
